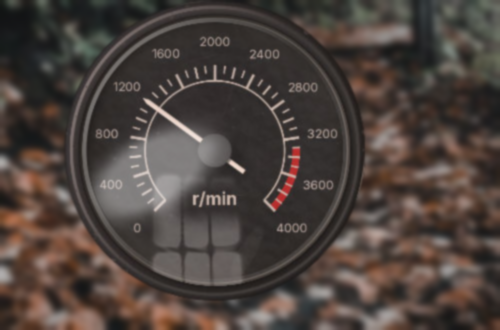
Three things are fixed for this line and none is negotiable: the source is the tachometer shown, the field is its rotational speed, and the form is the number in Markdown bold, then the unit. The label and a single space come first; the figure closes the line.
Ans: **1200** rpm
